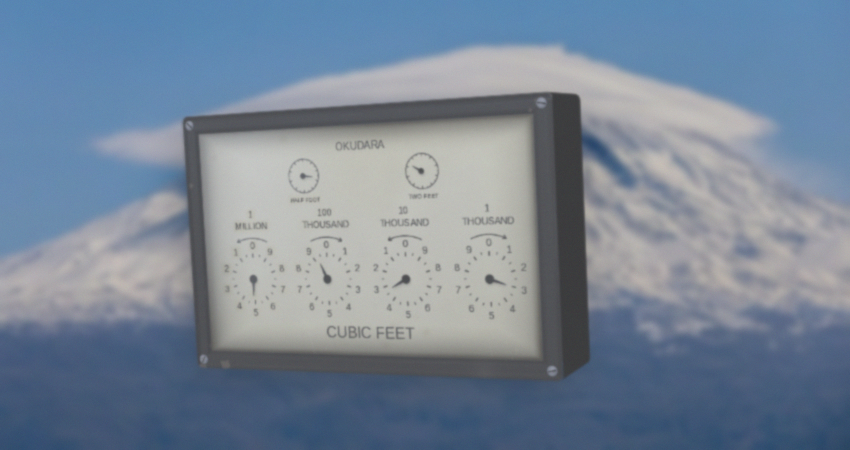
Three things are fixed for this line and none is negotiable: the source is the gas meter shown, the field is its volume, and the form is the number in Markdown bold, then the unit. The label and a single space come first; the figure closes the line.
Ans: **493300** ft³
